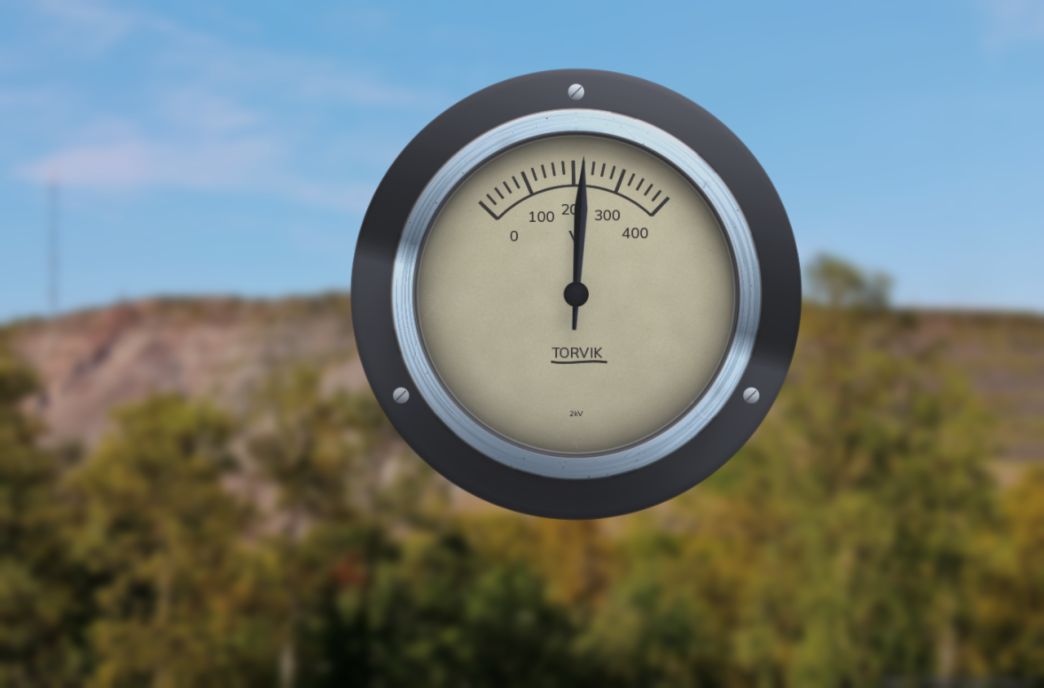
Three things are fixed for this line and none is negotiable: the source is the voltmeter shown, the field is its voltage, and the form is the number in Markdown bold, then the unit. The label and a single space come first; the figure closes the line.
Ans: **220** V
